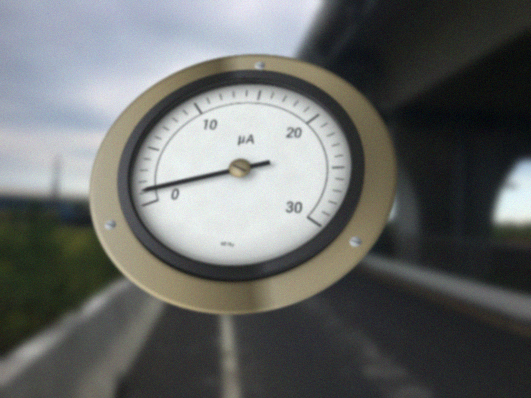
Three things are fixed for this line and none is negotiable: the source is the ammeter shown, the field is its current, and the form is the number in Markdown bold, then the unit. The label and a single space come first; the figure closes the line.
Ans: **1** µA
